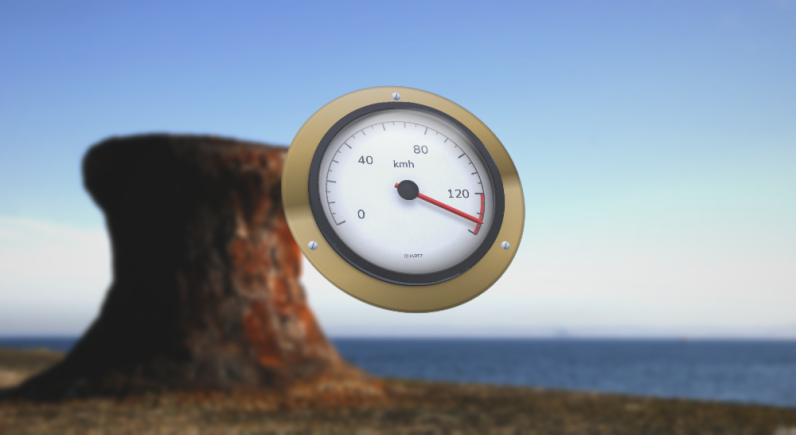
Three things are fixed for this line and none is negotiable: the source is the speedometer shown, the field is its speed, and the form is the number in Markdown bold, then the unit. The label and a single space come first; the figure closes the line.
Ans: **135** km/h
